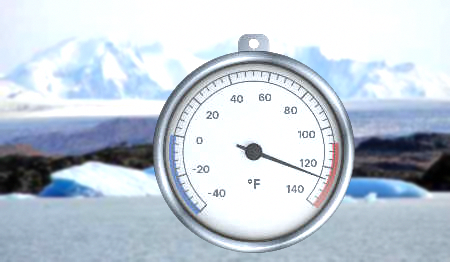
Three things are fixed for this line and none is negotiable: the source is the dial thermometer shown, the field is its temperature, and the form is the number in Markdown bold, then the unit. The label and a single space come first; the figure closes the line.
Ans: **126** °F
